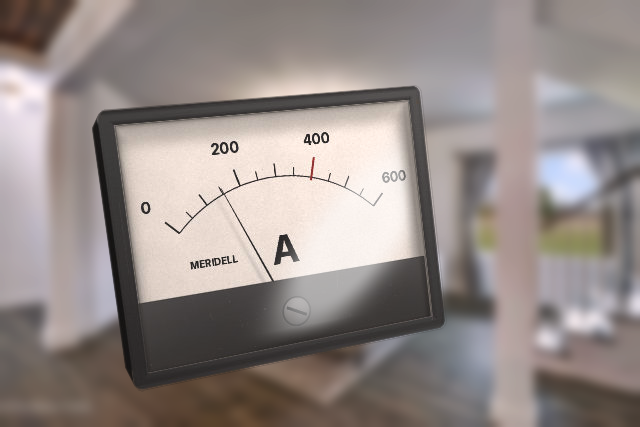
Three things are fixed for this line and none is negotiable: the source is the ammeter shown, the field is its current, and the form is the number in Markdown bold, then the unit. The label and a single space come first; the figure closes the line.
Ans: **150** A
